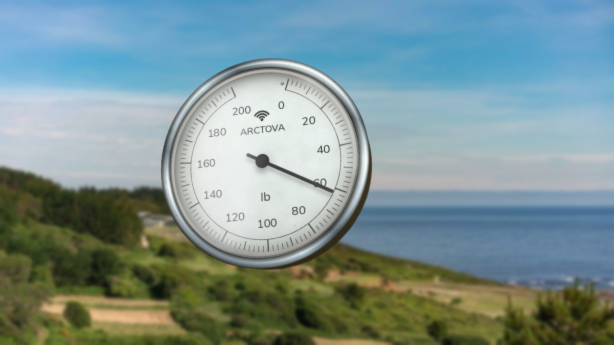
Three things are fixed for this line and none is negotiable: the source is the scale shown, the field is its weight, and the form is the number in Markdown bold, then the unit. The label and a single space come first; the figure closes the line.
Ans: **62** lb
